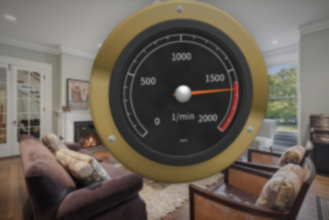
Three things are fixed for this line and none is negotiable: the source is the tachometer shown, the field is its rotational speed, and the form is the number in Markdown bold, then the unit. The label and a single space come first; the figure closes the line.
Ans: **1650** rpm
